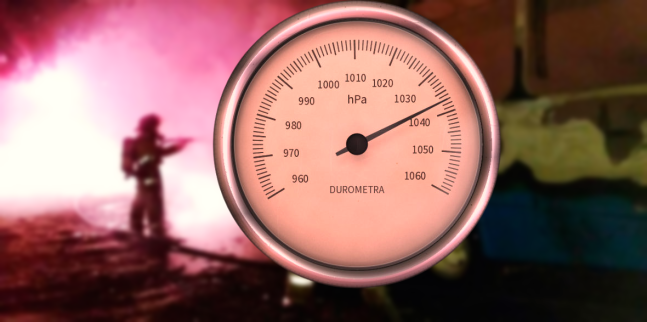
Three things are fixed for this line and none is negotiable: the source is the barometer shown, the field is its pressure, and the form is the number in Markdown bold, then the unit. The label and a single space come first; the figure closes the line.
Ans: **1037** hPa
